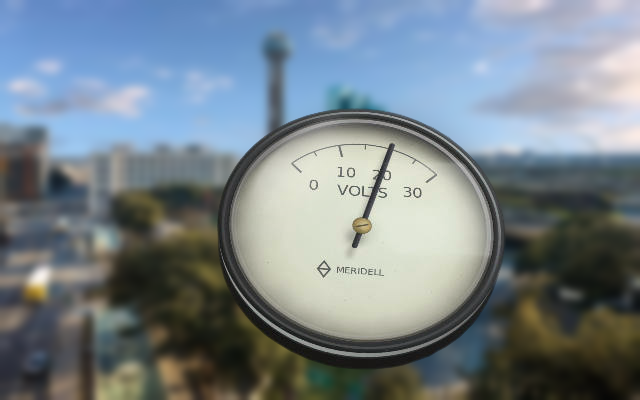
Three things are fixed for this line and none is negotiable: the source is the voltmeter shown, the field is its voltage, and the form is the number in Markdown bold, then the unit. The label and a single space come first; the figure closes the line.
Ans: **20** V
